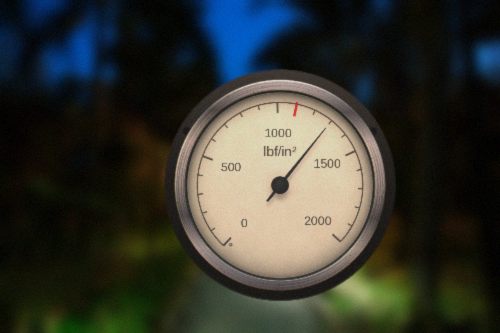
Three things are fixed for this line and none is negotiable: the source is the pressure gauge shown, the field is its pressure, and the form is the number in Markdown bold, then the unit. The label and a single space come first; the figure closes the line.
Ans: **1300** psi
